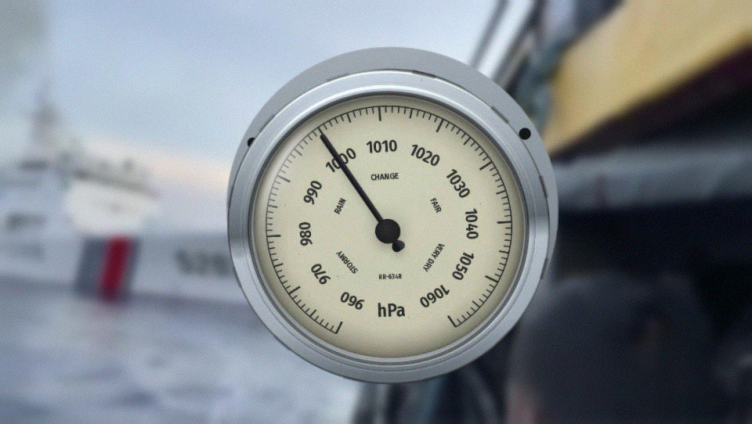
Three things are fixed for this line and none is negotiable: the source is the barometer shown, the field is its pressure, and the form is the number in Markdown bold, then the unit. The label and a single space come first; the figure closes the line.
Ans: **1000** hPa
